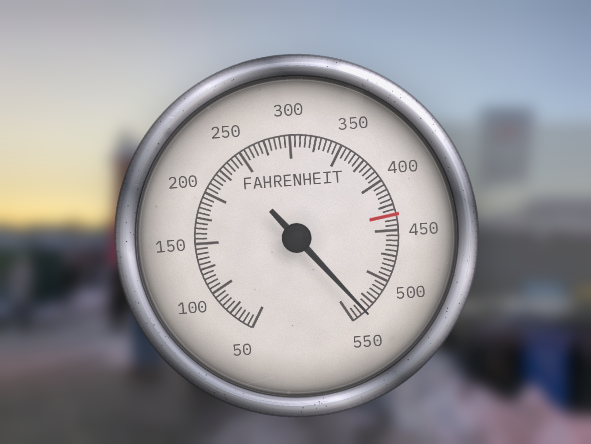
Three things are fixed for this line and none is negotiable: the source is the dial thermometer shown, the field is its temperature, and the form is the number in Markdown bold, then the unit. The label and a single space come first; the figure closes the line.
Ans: **535** °F
